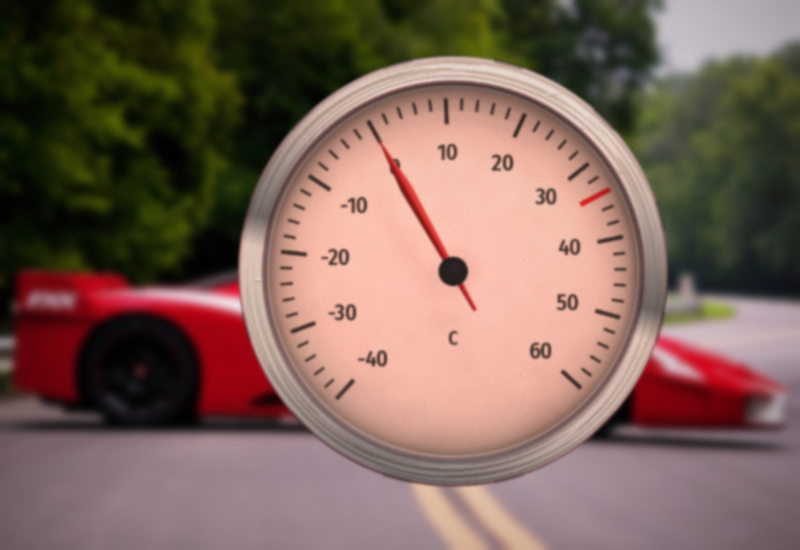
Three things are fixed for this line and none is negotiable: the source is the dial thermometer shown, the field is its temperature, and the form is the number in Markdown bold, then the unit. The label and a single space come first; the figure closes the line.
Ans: **0** °C
